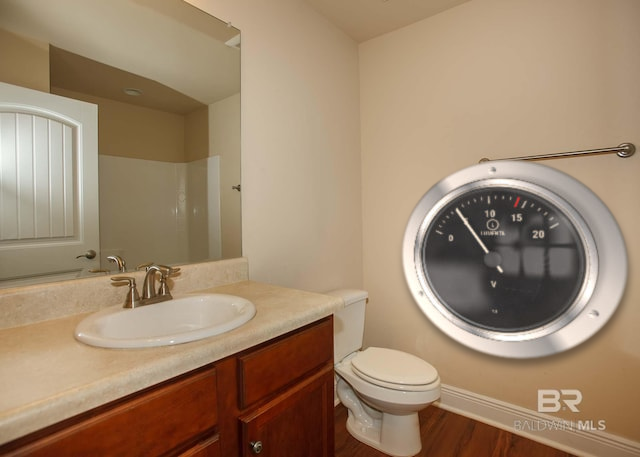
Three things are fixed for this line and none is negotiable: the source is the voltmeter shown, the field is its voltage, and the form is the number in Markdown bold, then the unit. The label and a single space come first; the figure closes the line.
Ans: **5** V
